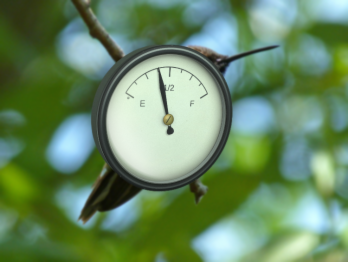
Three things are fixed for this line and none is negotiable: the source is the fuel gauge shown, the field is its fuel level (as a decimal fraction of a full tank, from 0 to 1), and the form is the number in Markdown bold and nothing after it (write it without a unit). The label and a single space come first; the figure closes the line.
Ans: **0.375**
